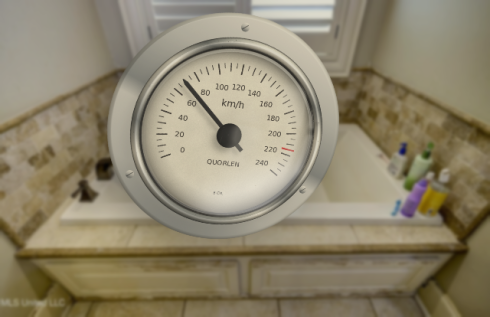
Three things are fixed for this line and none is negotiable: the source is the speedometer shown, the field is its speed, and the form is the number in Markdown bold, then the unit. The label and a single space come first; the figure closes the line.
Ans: **70** km/h
